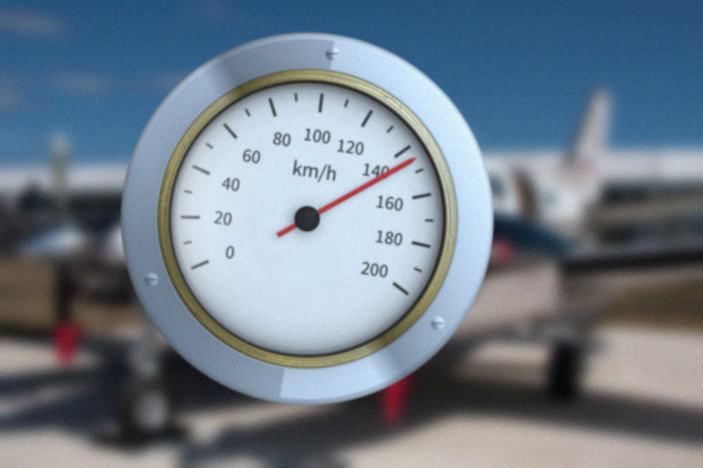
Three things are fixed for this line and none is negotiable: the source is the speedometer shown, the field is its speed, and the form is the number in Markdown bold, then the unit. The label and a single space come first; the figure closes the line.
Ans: **145** km/h
